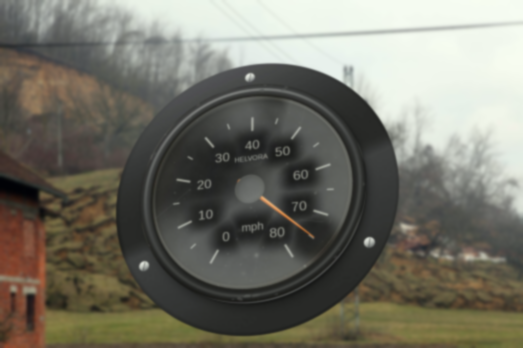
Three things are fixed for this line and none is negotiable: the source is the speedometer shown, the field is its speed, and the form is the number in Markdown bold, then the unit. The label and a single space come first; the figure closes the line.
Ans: **75** mph
